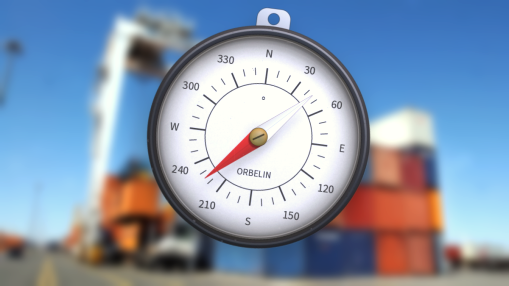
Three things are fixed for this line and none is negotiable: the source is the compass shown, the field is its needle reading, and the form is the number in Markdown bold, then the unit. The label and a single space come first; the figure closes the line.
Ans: **225** °
